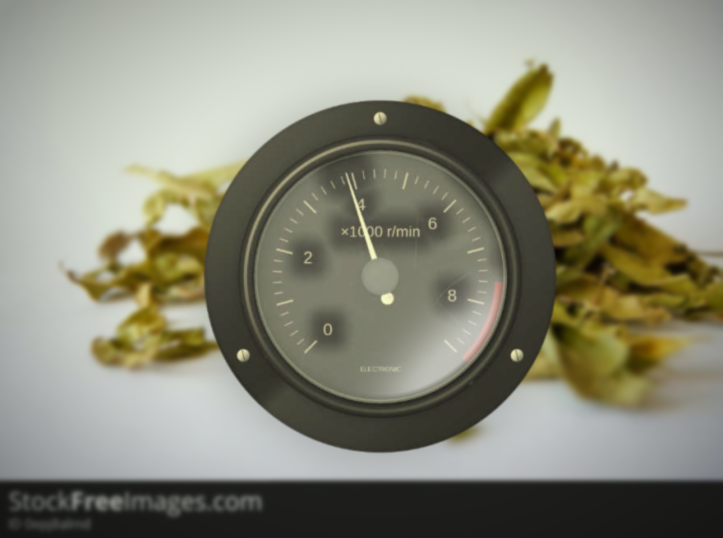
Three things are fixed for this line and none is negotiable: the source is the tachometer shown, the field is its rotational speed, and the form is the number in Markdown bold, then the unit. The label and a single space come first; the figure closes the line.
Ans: **3900** rpm
